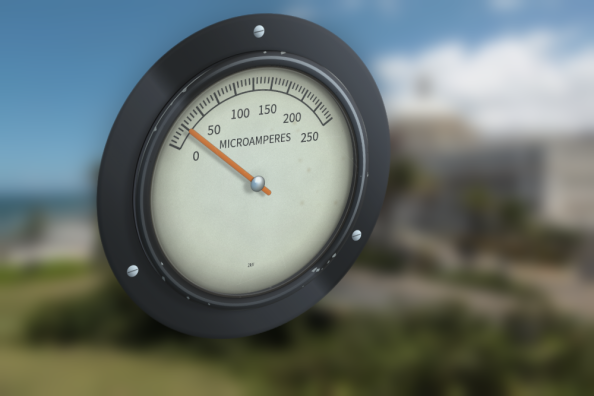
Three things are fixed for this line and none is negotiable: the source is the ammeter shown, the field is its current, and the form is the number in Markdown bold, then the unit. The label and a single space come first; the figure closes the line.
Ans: **25** µA
